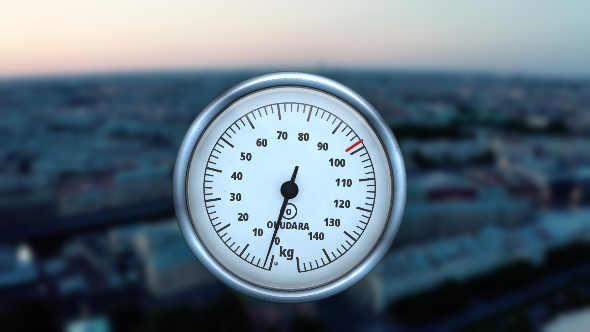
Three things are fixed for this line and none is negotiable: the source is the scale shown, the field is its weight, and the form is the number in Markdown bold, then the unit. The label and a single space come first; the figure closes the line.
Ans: **2** kg
